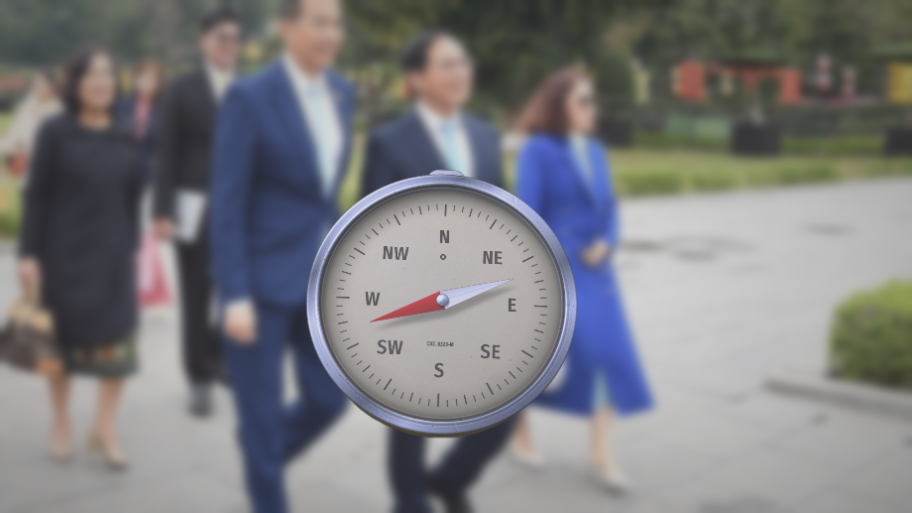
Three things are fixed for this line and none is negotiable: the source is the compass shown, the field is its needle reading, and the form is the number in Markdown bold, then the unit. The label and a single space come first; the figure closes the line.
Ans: **250** °
